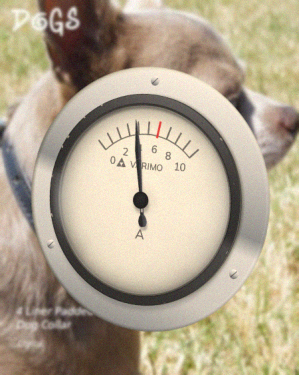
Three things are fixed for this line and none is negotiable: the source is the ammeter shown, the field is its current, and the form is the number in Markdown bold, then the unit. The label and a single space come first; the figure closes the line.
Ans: **4** A
